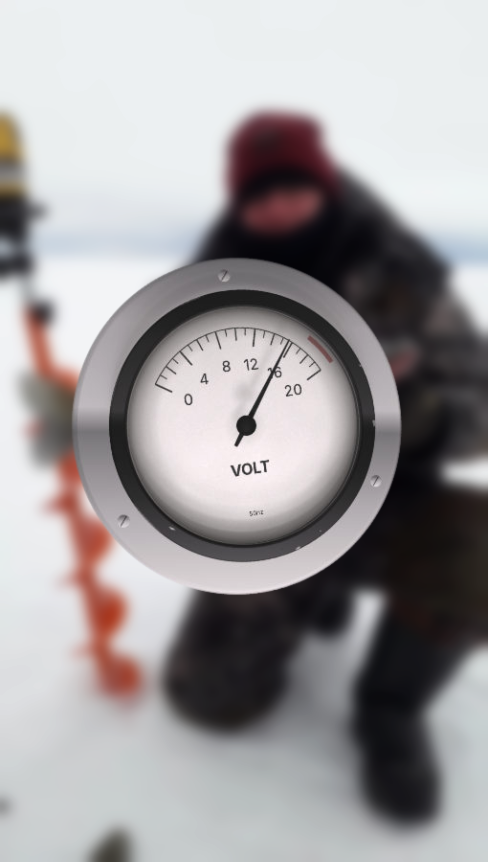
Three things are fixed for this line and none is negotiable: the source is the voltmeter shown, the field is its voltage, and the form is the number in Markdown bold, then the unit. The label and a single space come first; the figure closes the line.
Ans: **15.5** V
